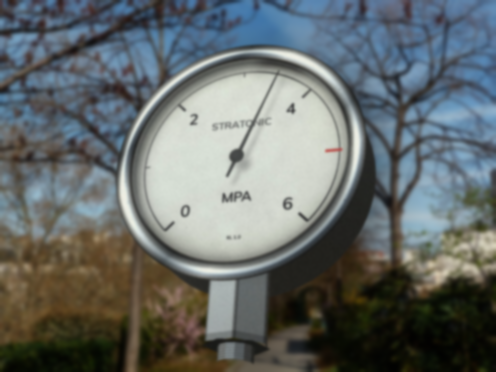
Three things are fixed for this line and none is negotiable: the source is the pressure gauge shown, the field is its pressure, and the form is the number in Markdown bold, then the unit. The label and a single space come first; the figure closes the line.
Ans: **3.5** MPa
